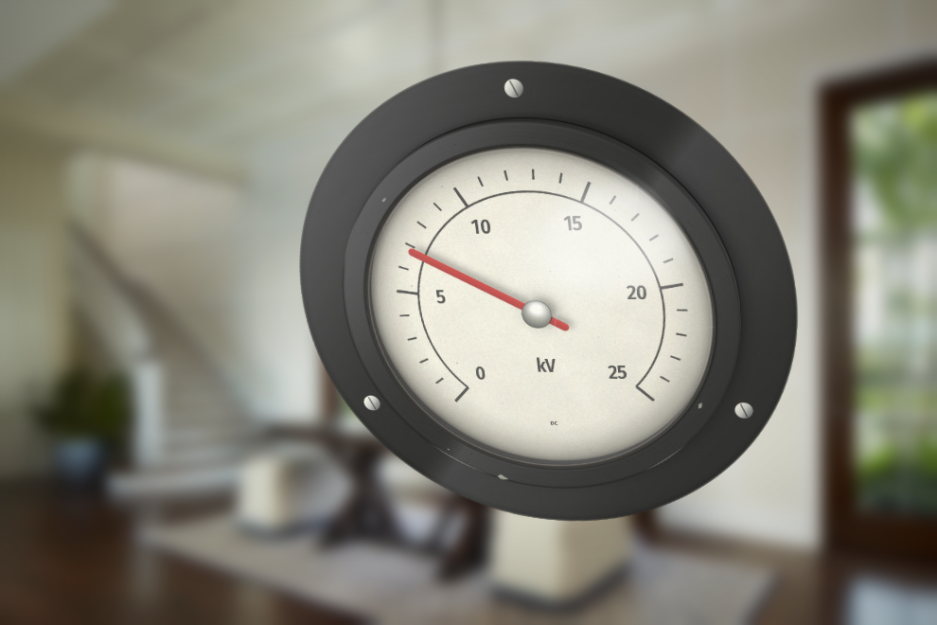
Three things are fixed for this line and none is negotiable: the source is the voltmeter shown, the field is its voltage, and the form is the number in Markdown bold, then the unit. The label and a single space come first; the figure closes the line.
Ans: **7** kV
